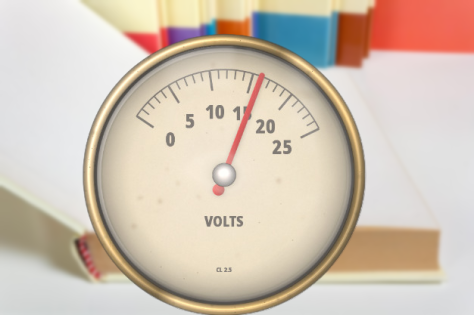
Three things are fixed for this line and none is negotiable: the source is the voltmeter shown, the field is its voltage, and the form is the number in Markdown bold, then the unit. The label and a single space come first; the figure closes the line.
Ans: **16** V
